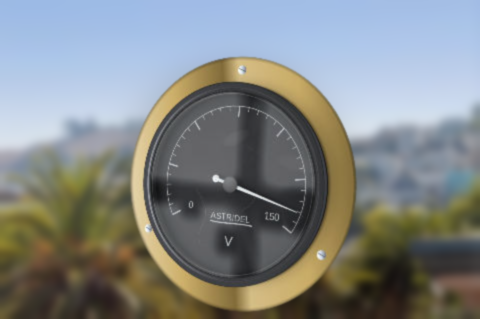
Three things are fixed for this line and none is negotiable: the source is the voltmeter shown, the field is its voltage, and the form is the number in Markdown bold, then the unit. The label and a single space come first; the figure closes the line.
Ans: **140** V
